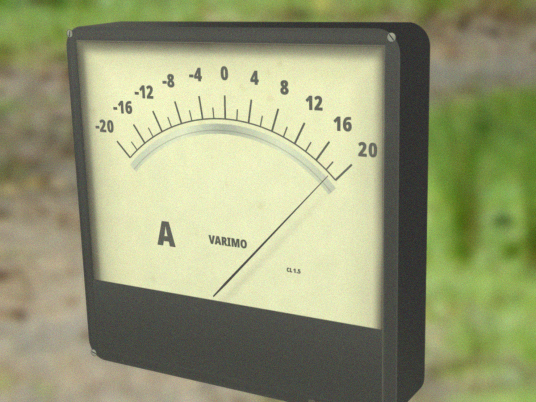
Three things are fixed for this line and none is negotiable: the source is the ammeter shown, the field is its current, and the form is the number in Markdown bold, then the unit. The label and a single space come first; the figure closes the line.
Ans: **19** A
